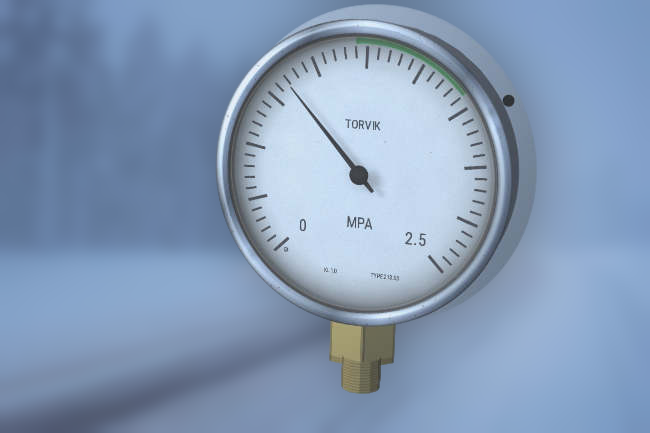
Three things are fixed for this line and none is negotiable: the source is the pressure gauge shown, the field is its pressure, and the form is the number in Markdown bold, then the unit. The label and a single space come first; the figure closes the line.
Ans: **0.85** MPa
